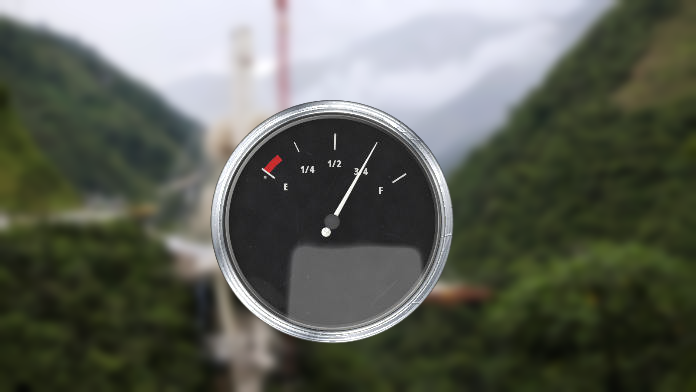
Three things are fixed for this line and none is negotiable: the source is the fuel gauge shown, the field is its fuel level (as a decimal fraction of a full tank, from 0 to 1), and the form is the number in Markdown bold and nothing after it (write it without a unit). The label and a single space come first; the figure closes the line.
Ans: **0.75**
